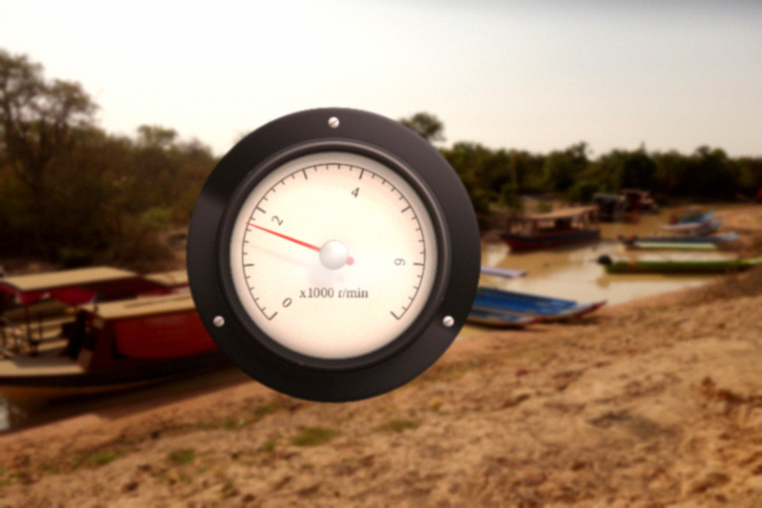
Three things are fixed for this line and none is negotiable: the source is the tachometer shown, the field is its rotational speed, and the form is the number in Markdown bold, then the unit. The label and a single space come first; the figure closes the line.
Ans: **1700** rpm
